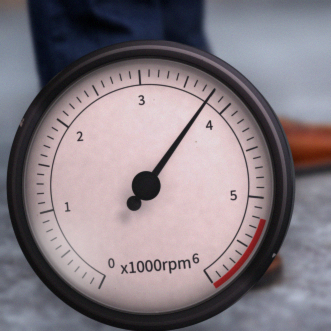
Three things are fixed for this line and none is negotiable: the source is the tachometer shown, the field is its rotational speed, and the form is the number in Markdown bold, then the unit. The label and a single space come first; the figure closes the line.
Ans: **3800** rpm
